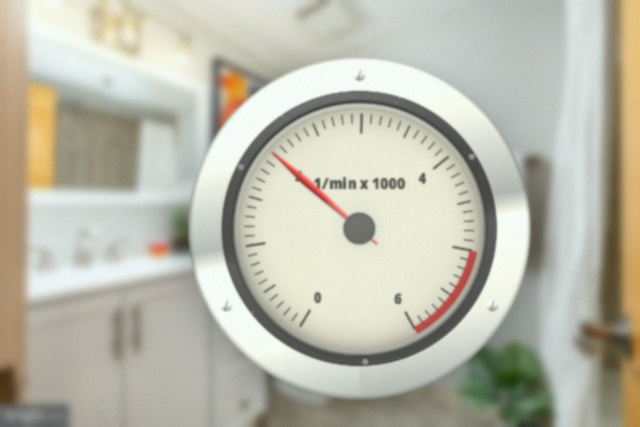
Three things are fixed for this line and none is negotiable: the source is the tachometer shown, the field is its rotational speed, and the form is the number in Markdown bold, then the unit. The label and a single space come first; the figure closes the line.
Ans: **2000** rpm
